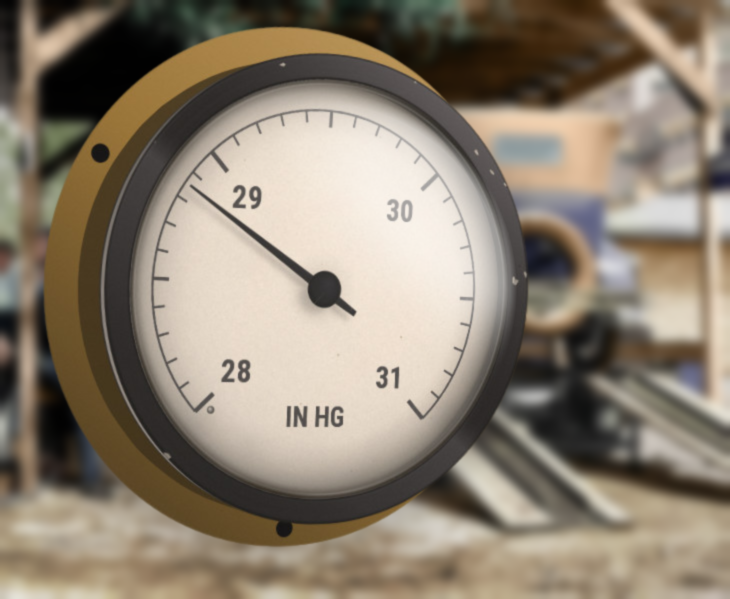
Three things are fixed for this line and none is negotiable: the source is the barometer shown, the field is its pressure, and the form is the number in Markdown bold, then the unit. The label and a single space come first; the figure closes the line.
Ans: **28.85** inHg
